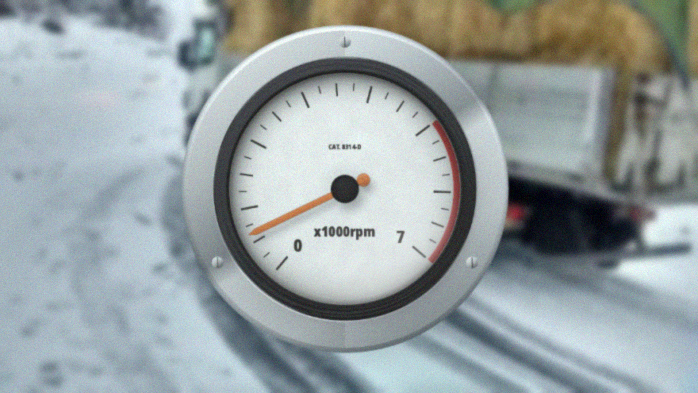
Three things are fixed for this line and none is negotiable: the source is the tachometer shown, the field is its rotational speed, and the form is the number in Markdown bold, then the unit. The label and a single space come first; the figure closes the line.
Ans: **625** rpm
